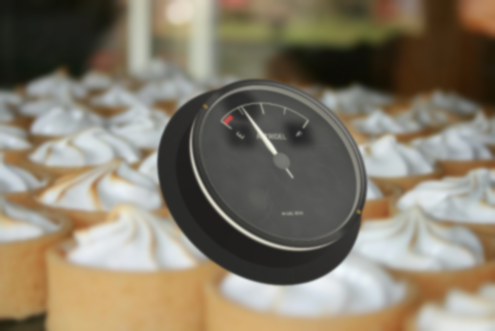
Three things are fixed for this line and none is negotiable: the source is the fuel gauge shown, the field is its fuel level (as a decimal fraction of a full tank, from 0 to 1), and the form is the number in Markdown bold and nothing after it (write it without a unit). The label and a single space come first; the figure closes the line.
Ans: **0.25**
